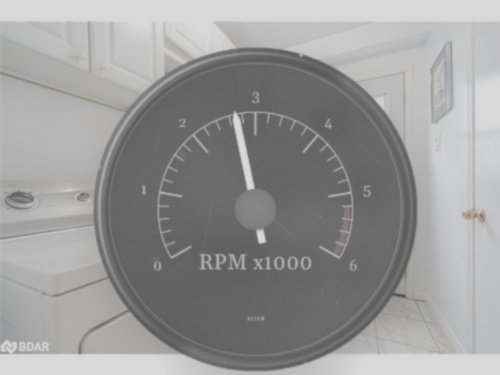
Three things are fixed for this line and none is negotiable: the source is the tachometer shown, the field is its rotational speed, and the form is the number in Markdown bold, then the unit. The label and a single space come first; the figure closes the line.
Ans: **2700** rpm
